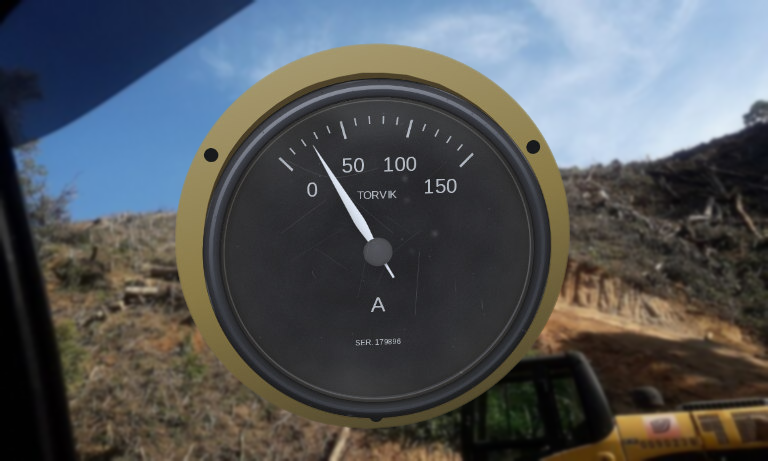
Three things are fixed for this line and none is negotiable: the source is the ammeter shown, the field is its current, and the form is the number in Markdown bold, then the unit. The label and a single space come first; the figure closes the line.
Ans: **25** A
